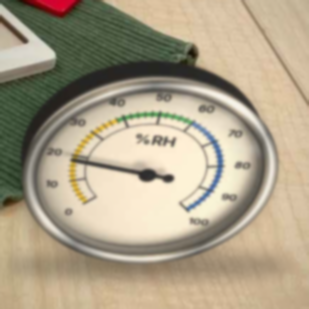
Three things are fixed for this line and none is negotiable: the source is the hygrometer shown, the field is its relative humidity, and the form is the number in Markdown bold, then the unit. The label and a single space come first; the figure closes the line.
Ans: **20** %
